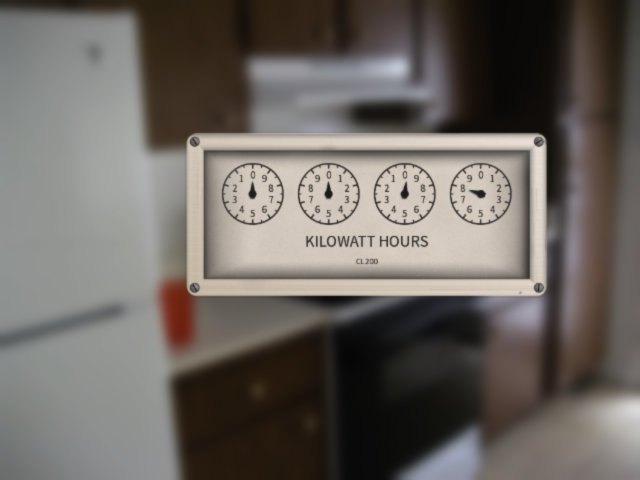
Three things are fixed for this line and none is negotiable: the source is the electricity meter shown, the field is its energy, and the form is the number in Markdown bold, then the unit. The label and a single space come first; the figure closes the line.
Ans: **9998** kWh
